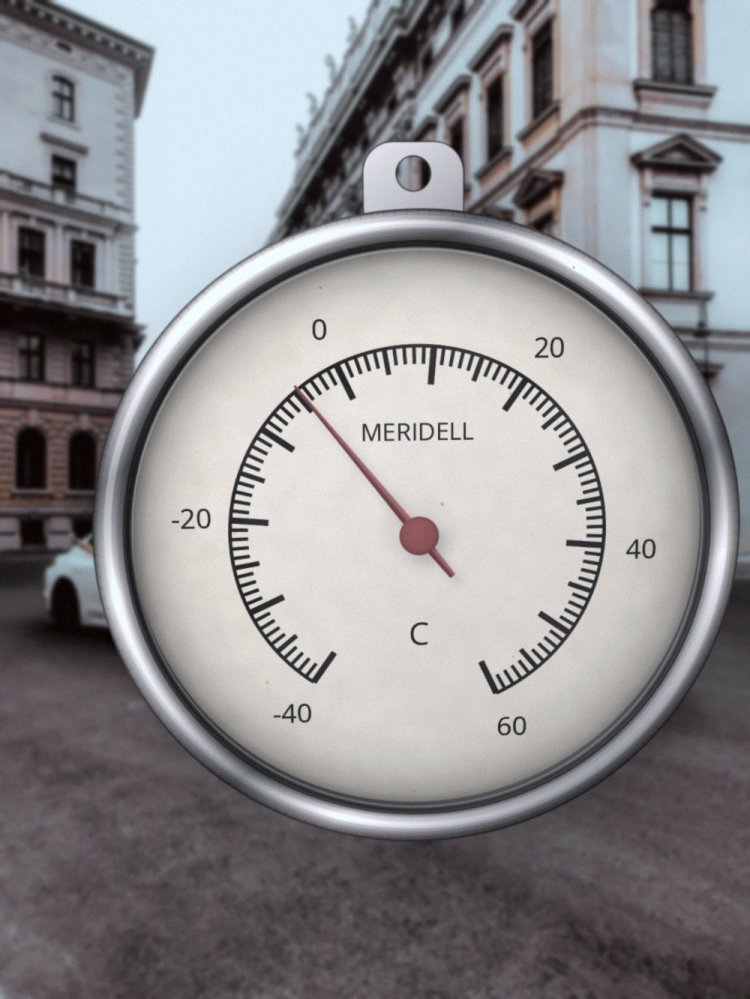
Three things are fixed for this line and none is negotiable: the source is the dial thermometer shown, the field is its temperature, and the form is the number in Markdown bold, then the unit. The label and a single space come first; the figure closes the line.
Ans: **-4.5** °C
